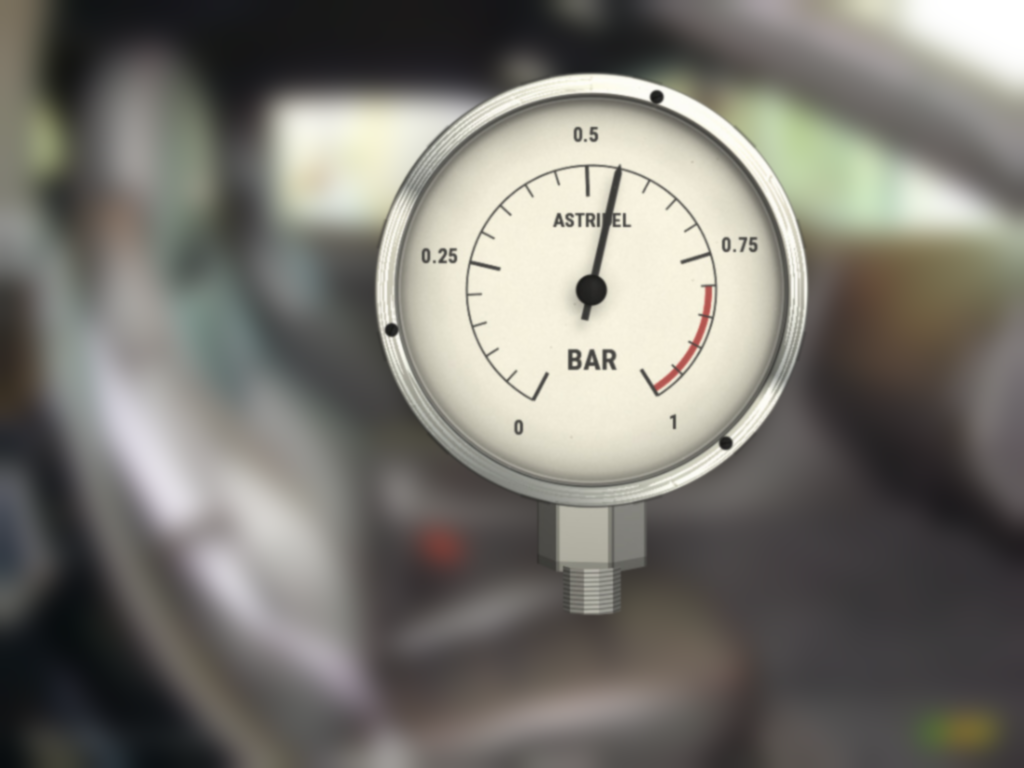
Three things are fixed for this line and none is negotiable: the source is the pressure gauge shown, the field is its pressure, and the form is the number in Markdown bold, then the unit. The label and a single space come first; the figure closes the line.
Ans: **0.55** bar
